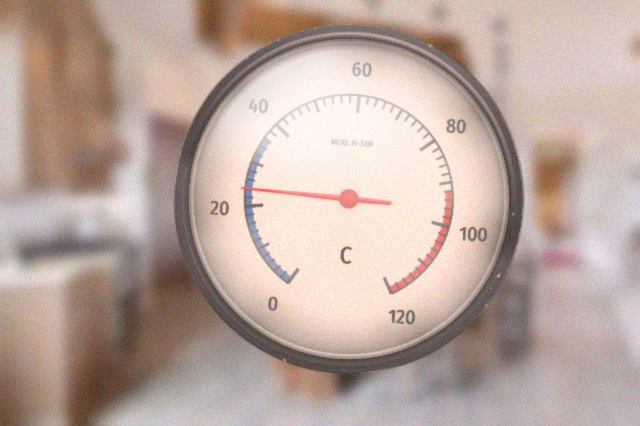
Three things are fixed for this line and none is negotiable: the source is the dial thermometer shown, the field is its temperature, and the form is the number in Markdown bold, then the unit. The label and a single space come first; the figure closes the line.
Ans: **24** °C
